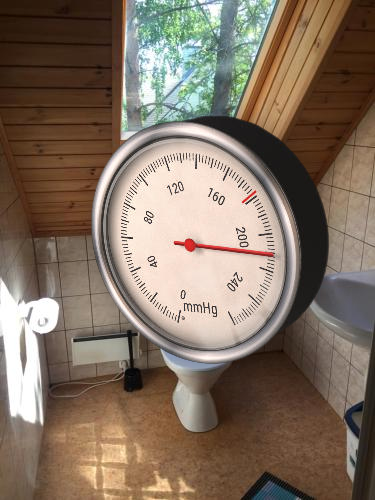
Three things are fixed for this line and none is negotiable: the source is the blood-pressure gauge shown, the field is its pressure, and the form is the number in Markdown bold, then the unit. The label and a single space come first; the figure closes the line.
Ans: **210** mmHg
